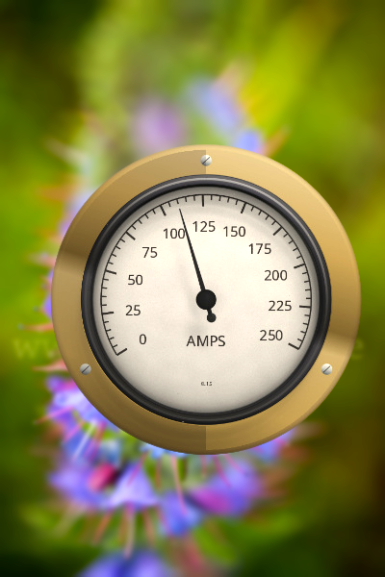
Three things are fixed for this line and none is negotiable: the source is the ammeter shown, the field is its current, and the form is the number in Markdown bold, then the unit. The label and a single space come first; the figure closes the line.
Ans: **110** A
